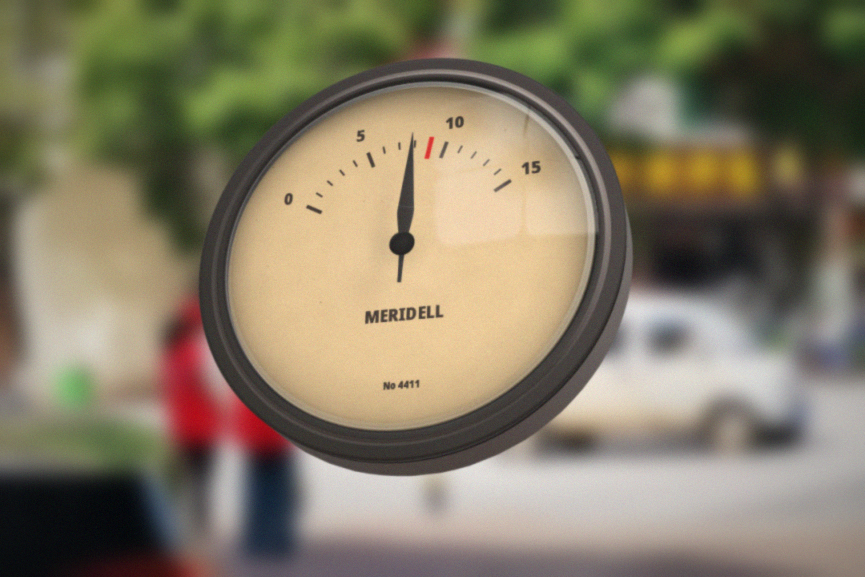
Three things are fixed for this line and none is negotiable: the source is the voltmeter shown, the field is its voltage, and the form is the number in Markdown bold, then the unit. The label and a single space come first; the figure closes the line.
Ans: **8** V
